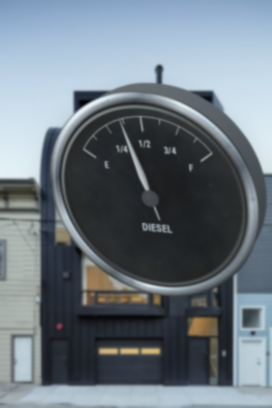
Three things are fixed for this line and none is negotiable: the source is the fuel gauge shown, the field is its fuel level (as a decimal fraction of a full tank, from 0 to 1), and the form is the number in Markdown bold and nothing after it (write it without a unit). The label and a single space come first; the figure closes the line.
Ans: **0.375**
